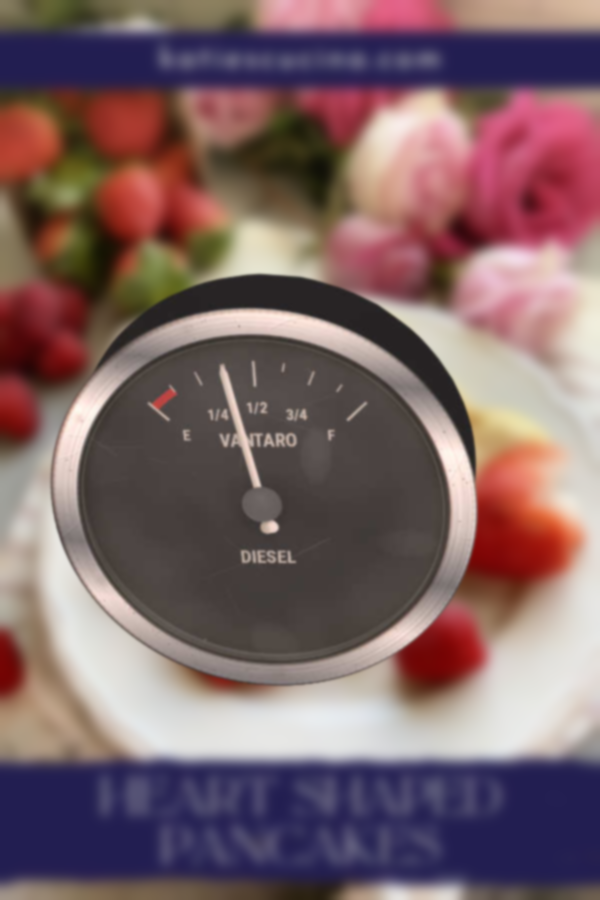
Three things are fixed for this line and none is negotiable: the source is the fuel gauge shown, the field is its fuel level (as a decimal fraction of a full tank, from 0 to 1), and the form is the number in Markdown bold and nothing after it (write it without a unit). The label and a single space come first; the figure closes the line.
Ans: **0.375**
